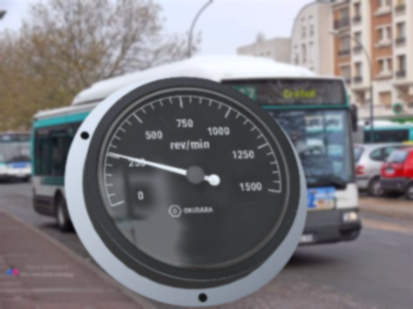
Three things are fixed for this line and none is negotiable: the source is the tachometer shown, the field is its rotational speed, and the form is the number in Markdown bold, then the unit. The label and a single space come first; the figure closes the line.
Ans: **250** rpm
